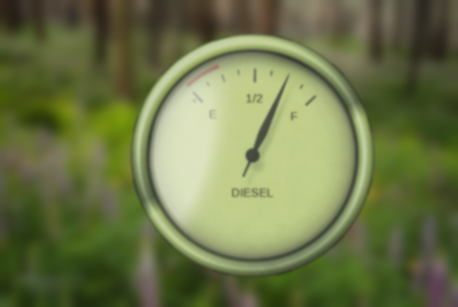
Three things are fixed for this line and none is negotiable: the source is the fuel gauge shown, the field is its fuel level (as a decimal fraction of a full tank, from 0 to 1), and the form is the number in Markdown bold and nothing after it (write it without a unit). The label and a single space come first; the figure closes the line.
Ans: **0.75**
